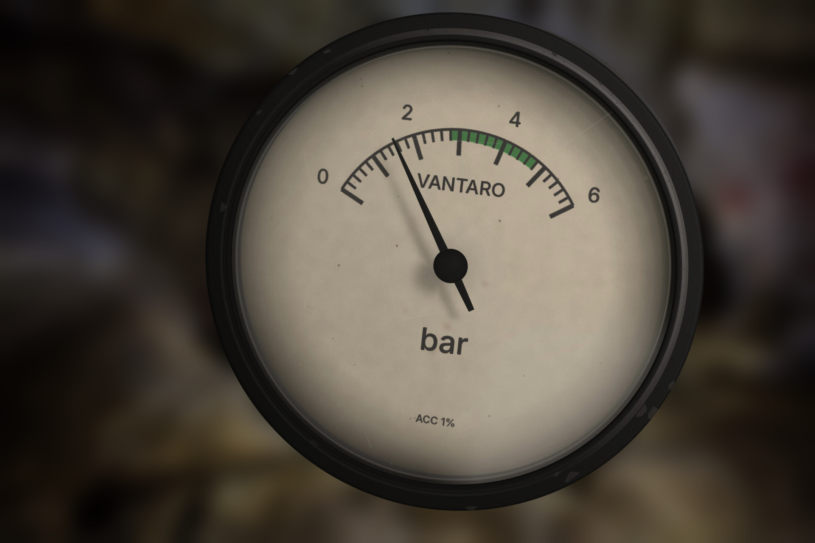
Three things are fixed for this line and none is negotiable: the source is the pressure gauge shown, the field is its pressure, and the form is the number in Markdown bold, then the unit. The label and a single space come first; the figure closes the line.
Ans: **1.6** bar
